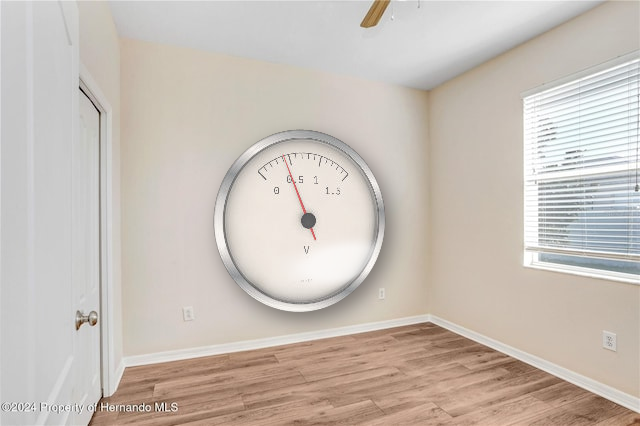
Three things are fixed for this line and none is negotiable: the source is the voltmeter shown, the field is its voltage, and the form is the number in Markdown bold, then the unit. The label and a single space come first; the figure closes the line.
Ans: **0.4** V
